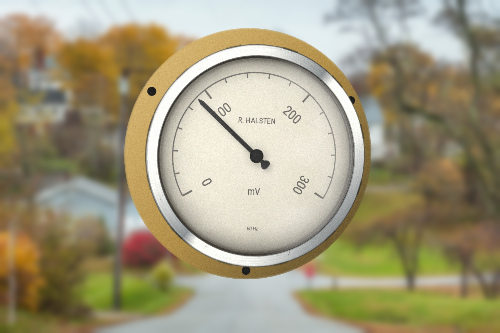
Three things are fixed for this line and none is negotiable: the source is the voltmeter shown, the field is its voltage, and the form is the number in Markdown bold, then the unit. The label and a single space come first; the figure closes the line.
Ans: **90** mV
